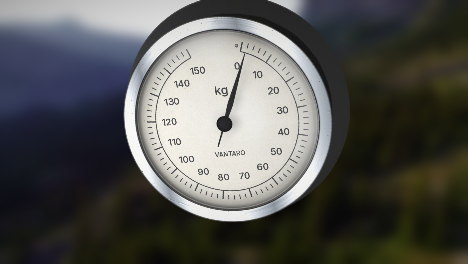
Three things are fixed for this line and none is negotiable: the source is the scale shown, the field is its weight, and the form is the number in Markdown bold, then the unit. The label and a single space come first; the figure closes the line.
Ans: **2** kg
